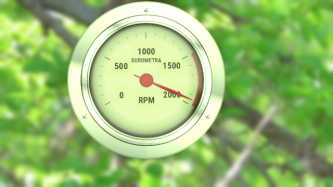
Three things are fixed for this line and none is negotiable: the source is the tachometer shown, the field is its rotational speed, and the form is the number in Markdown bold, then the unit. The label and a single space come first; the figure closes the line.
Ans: **1950** rpm
